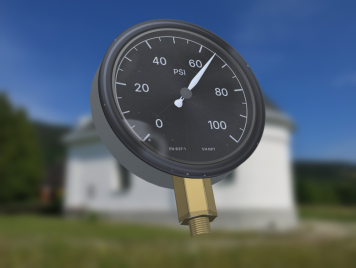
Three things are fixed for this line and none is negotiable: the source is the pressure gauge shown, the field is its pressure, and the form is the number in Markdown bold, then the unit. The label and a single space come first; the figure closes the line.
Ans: **65** psi
